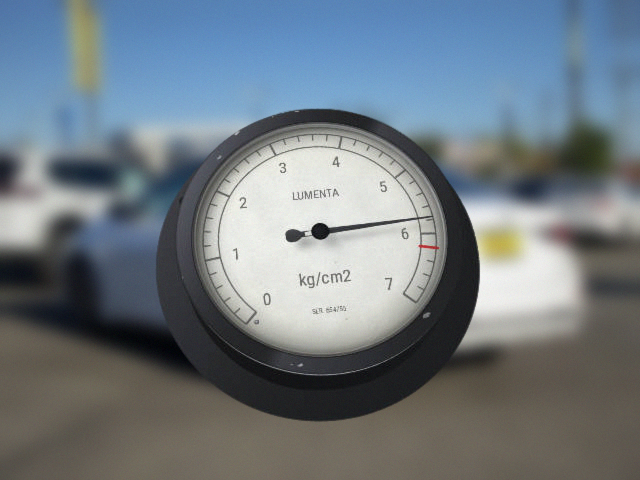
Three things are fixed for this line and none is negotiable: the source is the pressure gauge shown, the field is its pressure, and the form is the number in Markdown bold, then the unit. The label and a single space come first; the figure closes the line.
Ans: **5.8** kg/cm²
